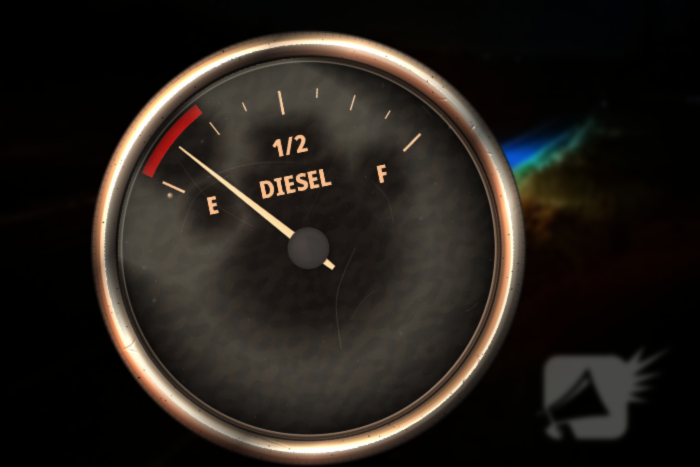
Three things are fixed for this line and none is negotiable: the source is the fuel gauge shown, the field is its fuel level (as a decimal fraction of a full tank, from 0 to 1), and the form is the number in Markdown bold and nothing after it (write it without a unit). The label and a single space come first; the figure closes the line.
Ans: **0.125**
